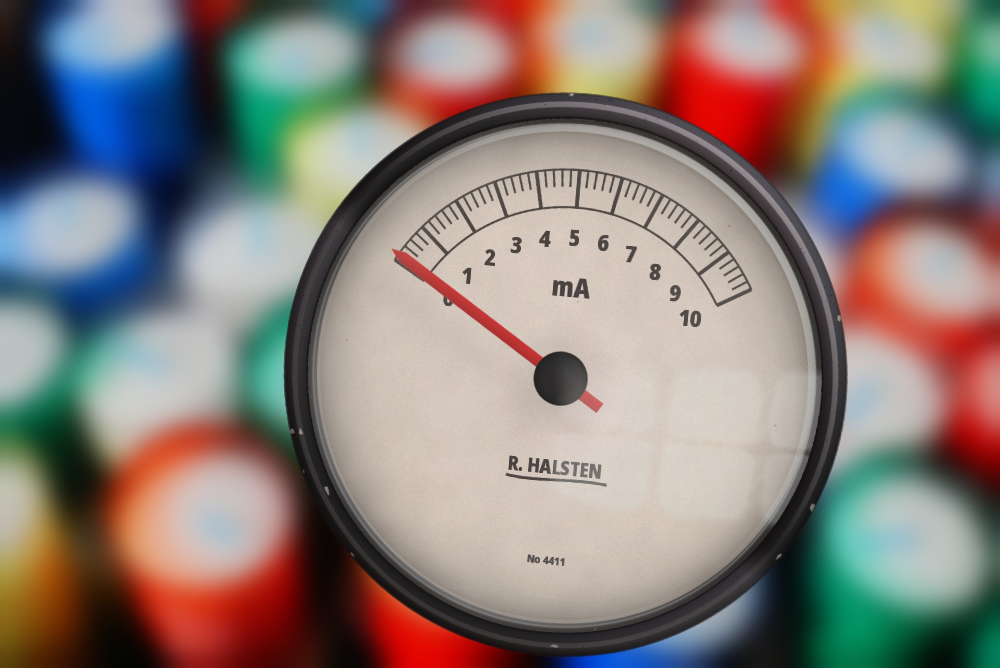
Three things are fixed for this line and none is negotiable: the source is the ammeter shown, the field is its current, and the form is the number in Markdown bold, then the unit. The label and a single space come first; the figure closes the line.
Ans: **0.2** mA
